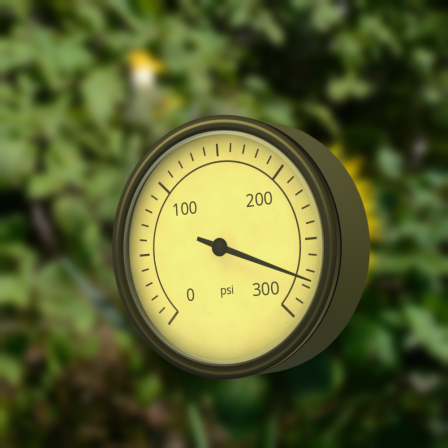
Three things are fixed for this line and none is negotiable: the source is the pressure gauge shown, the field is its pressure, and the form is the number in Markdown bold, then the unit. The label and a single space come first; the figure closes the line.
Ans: **275** psi
